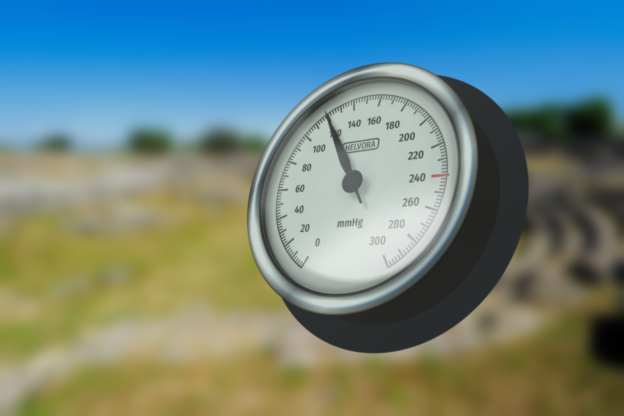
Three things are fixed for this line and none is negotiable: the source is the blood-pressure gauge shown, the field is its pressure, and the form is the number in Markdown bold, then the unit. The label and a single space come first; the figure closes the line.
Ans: **120** mmHg
